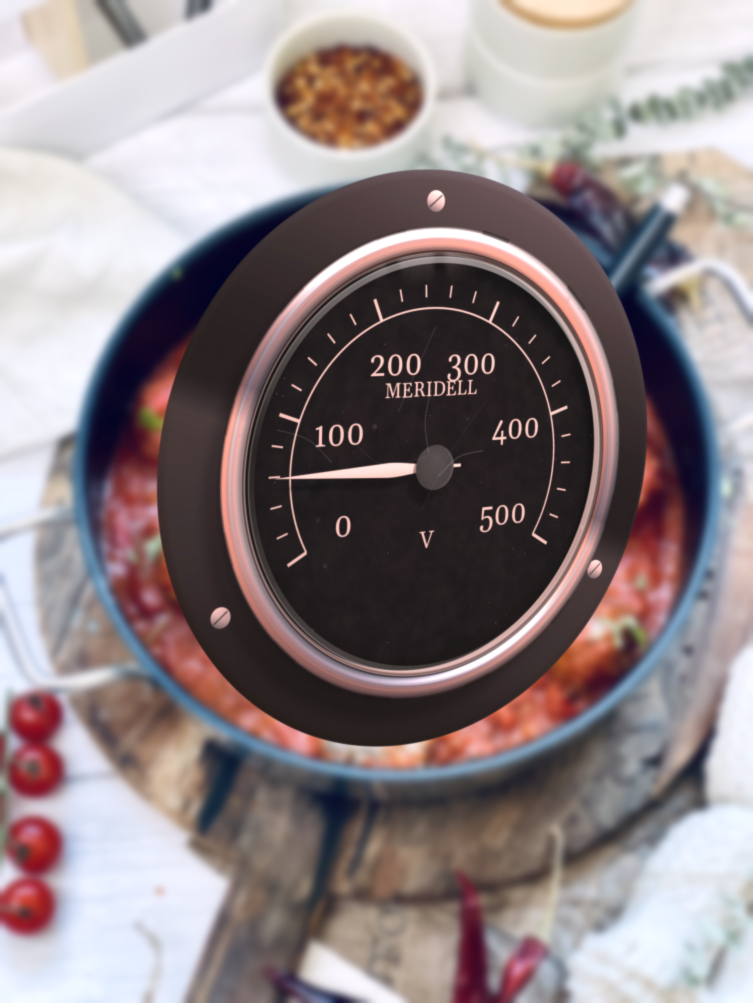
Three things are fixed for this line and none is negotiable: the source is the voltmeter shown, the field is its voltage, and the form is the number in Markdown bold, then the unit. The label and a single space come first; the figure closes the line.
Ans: **60** V
